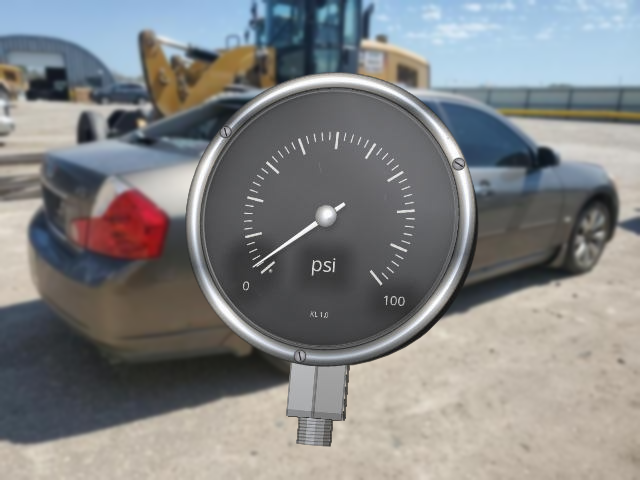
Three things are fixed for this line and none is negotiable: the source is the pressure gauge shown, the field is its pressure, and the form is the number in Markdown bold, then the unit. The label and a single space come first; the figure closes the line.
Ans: **2** psi
